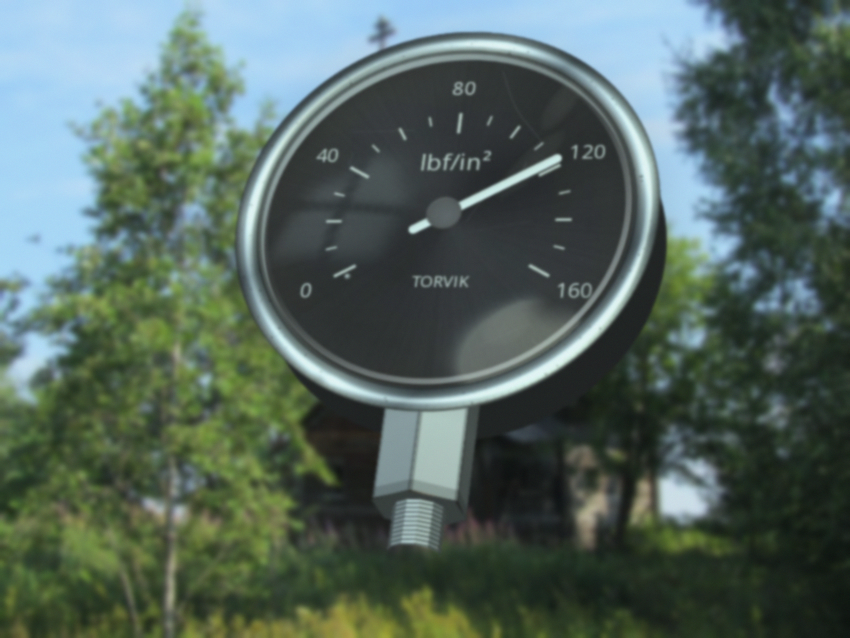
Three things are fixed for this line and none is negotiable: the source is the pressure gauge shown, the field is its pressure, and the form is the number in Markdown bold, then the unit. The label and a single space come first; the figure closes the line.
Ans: **120** psi
